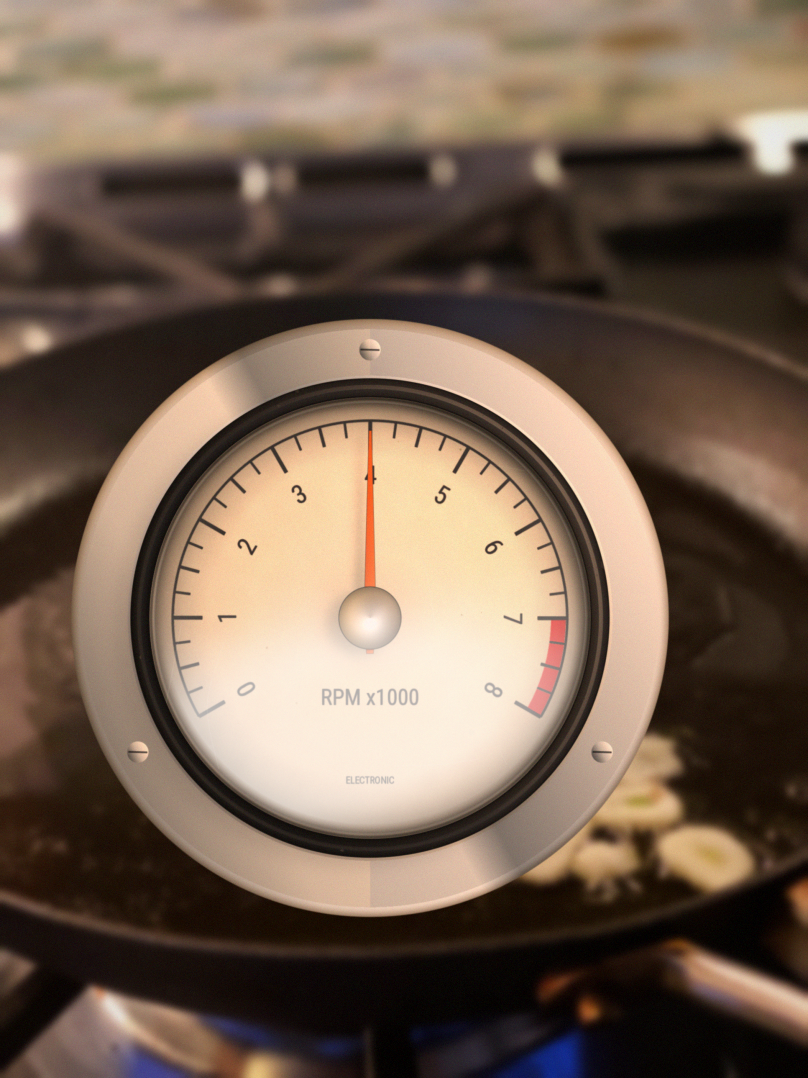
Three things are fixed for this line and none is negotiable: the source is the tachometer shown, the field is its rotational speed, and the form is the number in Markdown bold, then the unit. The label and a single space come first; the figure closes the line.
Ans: **4000** rpm
